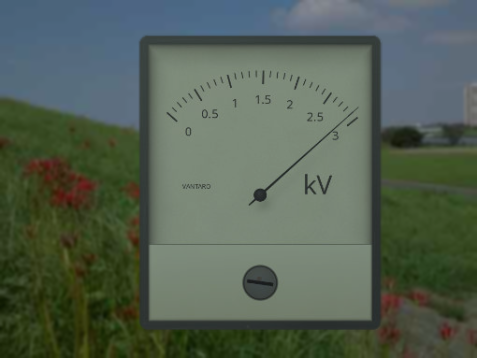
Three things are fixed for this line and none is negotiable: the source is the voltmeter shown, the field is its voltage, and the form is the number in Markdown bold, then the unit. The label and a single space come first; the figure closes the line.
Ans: **2.9** kV
